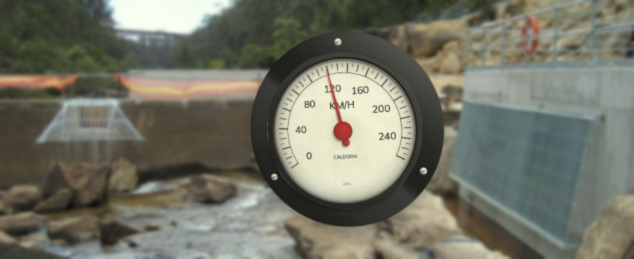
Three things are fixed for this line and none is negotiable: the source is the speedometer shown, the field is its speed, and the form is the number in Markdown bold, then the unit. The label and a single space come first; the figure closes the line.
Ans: **120** km/h
